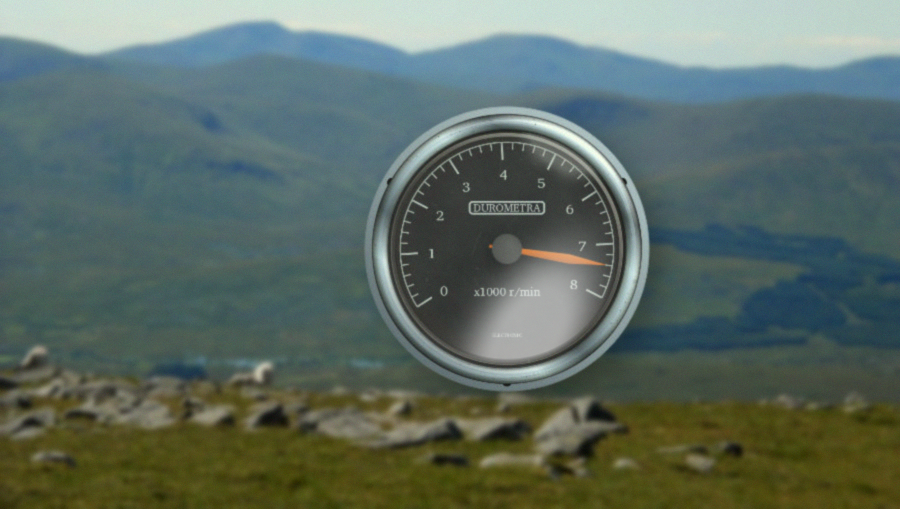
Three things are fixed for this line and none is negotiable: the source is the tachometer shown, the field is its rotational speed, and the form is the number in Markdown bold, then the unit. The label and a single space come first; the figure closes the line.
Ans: **7400** rpm
